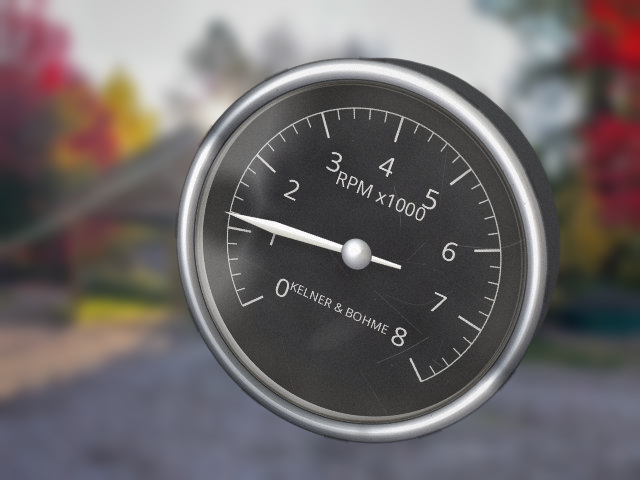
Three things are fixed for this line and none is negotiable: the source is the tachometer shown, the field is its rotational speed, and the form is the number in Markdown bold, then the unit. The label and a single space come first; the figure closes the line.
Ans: **1200** rpm
